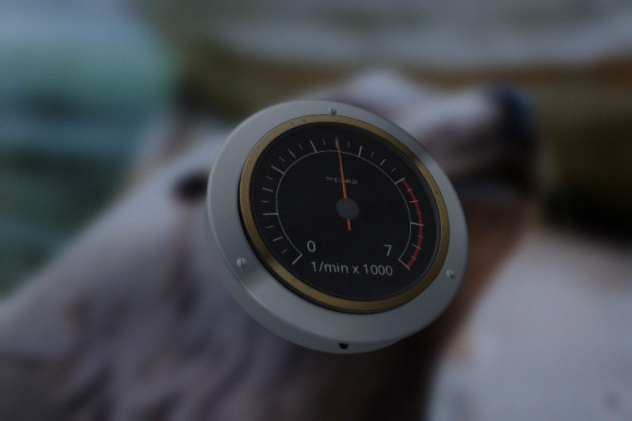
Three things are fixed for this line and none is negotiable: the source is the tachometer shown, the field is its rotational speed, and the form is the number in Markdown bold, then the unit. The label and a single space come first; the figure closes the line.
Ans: **3500** rpm
